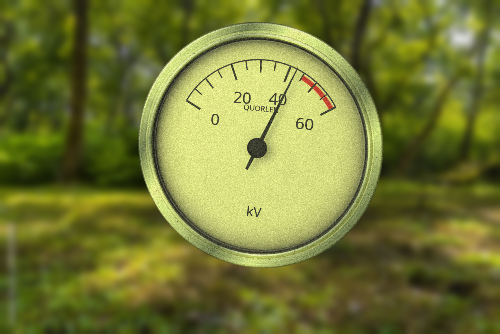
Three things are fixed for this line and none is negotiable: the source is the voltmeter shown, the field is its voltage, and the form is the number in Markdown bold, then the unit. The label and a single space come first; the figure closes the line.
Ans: **42.5** kV
